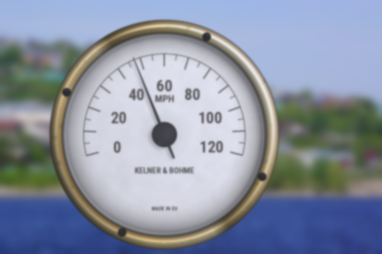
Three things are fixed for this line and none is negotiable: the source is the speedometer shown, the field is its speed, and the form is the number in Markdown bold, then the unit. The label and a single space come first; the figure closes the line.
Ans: **47.5** mph
